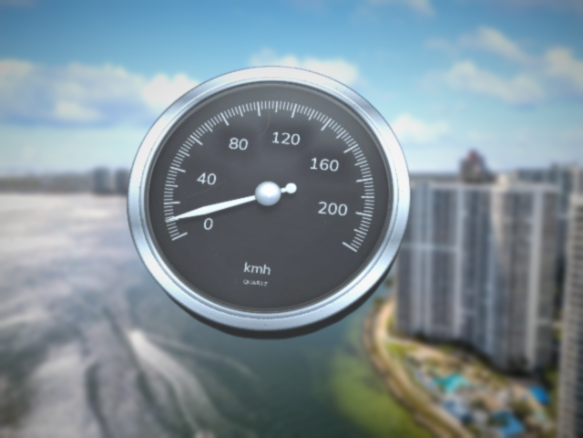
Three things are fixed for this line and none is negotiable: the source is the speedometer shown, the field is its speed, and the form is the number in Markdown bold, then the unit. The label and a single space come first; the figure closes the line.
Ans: **10** km/h
